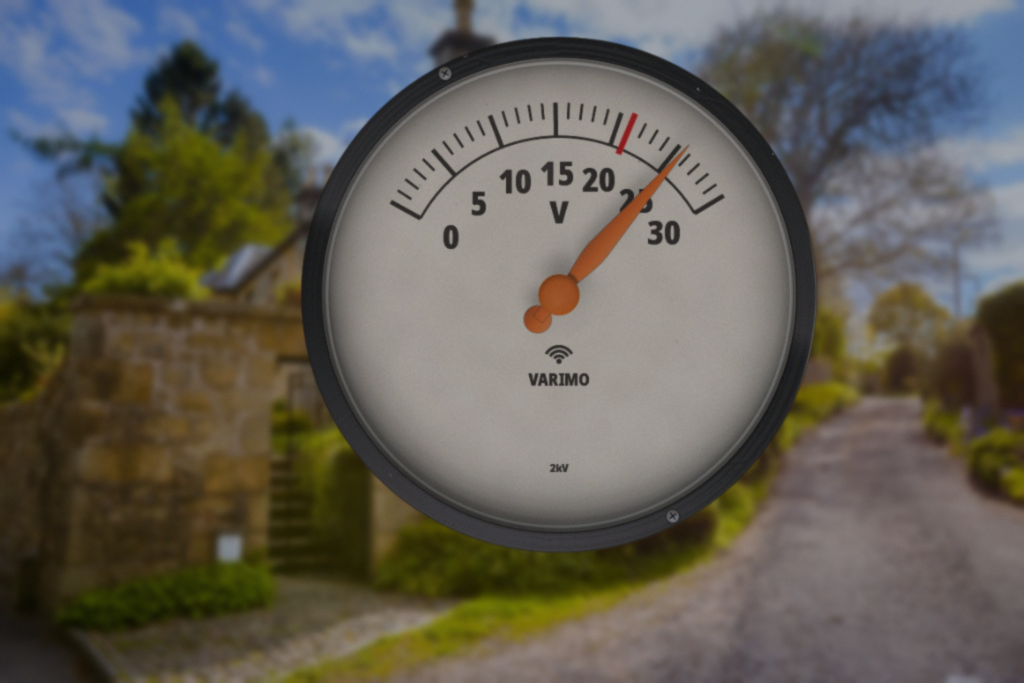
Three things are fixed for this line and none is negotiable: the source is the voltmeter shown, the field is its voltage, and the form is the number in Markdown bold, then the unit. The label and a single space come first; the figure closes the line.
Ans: **25.5** V
